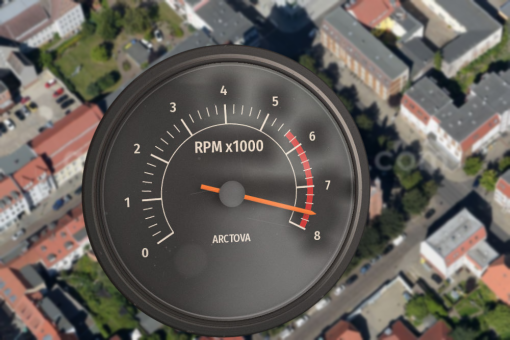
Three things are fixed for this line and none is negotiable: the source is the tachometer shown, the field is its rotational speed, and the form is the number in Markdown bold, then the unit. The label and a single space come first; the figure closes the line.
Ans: **7600** rpm
